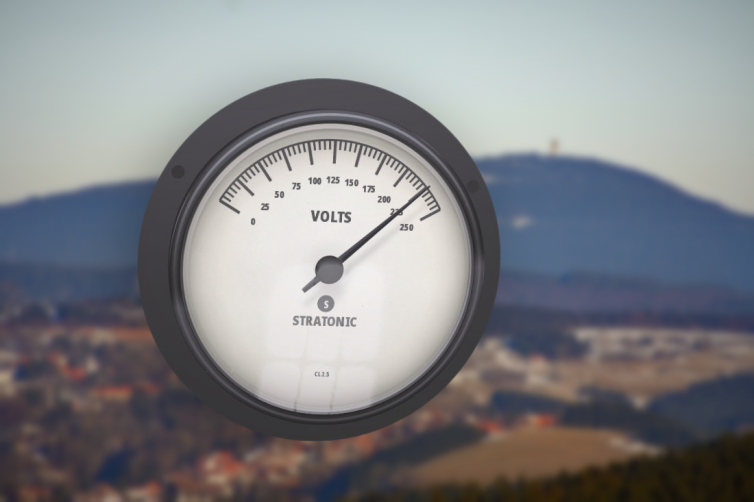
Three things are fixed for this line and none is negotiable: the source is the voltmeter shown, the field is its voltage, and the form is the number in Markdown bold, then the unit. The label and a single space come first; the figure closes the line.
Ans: **225** V
